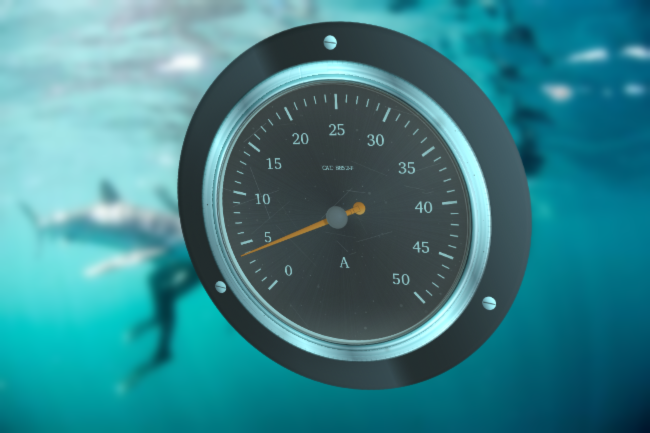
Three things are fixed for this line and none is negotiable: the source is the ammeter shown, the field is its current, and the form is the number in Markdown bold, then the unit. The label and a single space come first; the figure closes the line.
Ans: **4** A
